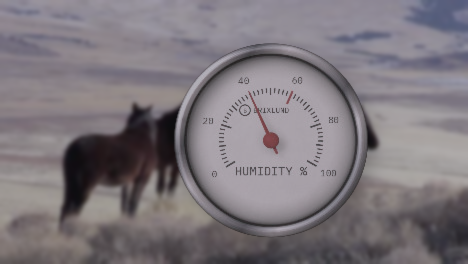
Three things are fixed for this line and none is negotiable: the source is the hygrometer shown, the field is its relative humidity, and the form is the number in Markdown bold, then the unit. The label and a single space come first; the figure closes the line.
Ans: **40** %
